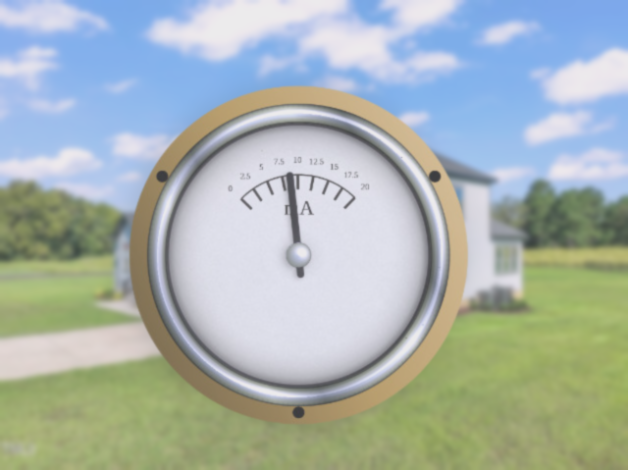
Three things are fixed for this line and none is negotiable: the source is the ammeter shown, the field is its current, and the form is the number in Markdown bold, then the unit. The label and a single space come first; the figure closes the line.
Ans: **8.75** mA
